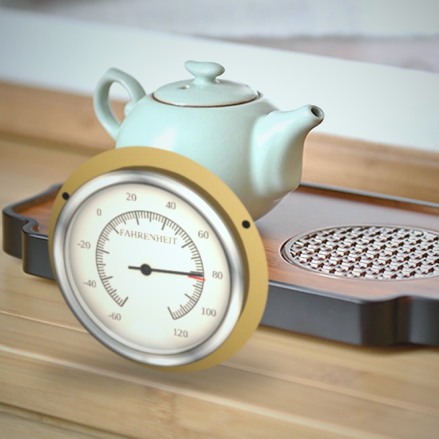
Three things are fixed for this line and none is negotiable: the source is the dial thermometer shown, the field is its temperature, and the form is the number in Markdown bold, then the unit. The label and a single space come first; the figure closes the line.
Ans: **80** °F
